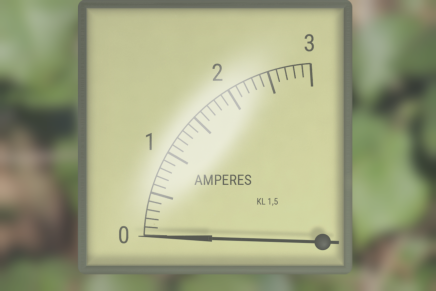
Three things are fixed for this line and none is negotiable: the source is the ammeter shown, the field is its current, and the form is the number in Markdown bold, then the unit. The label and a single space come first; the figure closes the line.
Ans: **0** A
